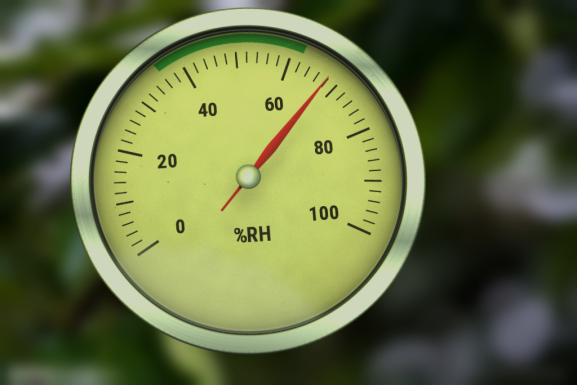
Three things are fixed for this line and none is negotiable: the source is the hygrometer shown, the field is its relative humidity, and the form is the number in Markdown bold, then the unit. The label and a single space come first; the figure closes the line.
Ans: **68** %
